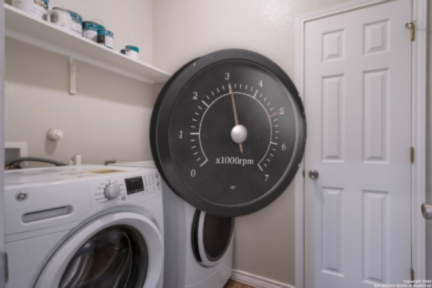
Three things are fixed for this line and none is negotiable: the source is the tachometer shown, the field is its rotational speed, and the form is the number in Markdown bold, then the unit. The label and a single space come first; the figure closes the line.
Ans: **3000** rpm
